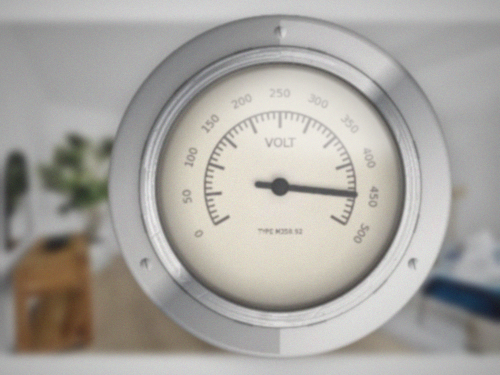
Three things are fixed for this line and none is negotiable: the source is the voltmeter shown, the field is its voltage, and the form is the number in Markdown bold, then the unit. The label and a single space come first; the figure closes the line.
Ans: **450** V
